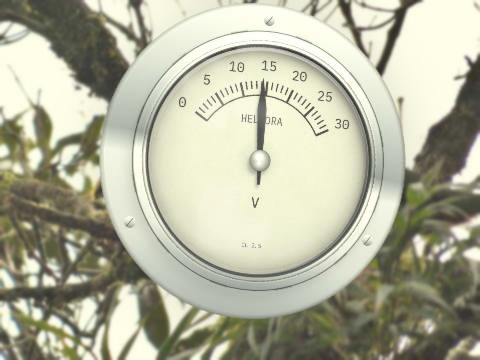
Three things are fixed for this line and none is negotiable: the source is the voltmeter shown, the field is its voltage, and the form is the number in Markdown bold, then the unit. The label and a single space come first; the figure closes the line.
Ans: **14** V
